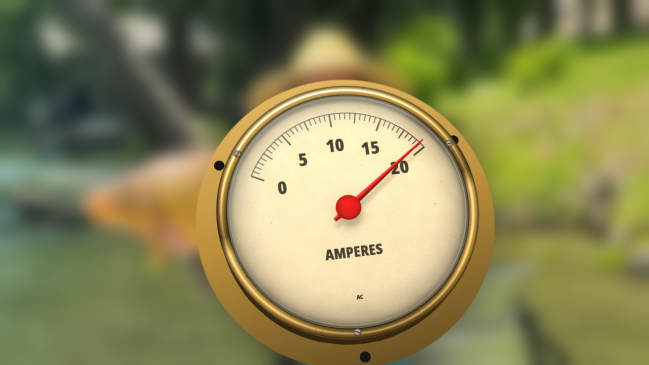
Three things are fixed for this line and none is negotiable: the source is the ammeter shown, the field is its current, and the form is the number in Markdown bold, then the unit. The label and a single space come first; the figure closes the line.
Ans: **19.5** A
